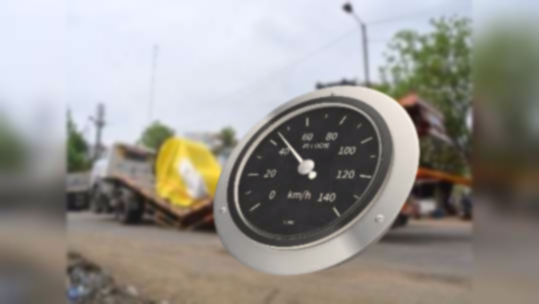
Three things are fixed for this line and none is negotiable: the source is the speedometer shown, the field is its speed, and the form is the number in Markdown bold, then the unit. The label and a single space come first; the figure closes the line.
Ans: **45** km/h
